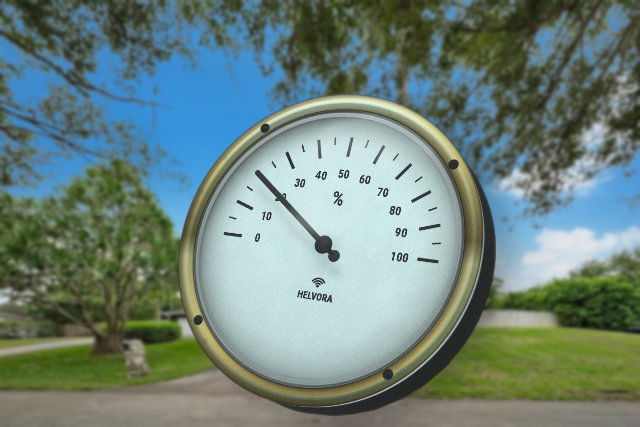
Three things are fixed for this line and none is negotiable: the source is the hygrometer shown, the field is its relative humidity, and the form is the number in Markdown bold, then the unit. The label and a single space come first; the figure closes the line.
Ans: **20** %
